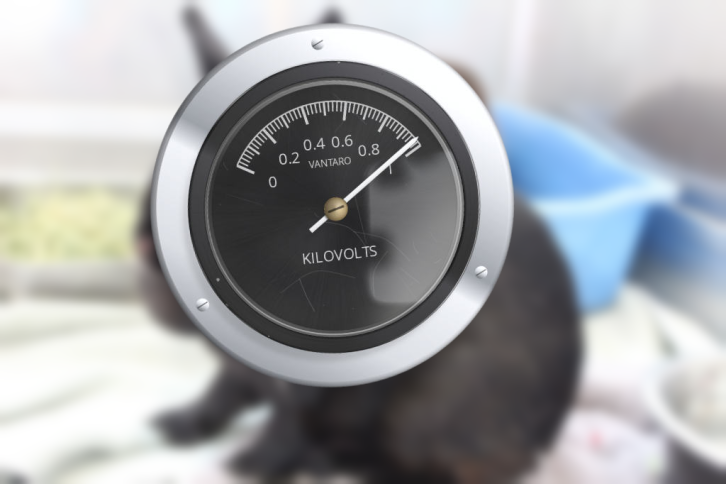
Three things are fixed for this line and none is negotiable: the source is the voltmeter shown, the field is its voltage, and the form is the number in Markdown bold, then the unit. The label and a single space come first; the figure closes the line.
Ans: **0.96** kV
